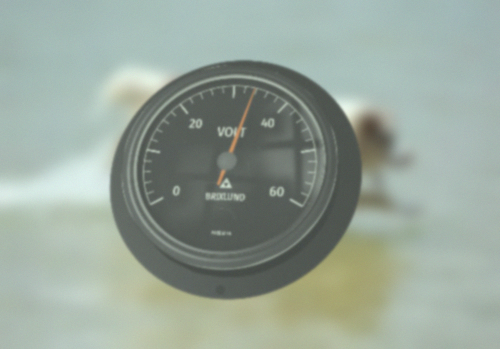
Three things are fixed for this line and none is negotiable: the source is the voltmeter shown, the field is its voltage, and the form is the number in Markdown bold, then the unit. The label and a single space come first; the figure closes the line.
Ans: **34** V
